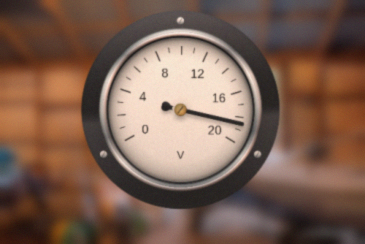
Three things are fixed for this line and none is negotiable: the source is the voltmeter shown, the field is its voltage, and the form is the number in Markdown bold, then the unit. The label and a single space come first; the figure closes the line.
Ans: **18.5** V
